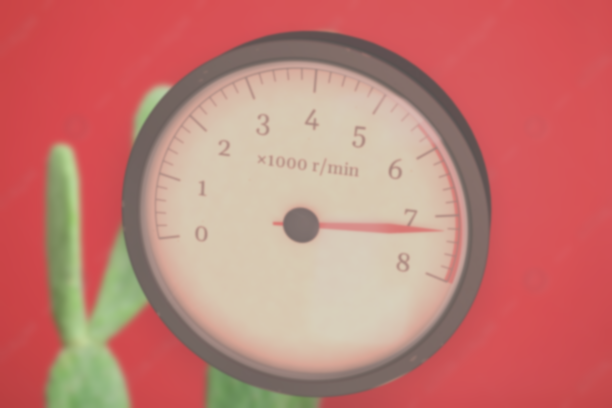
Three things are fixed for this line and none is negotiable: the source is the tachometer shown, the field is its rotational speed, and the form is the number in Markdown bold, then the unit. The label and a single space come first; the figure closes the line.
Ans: **7200** rpm
